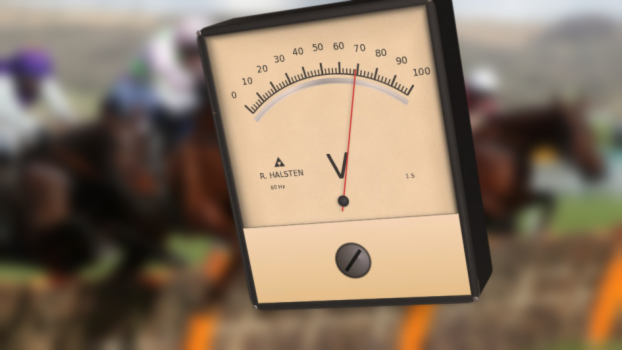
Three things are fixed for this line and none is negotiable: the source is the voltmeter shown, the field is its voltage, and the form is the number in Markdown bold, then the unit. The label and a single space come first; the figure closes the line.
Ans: **70** V
